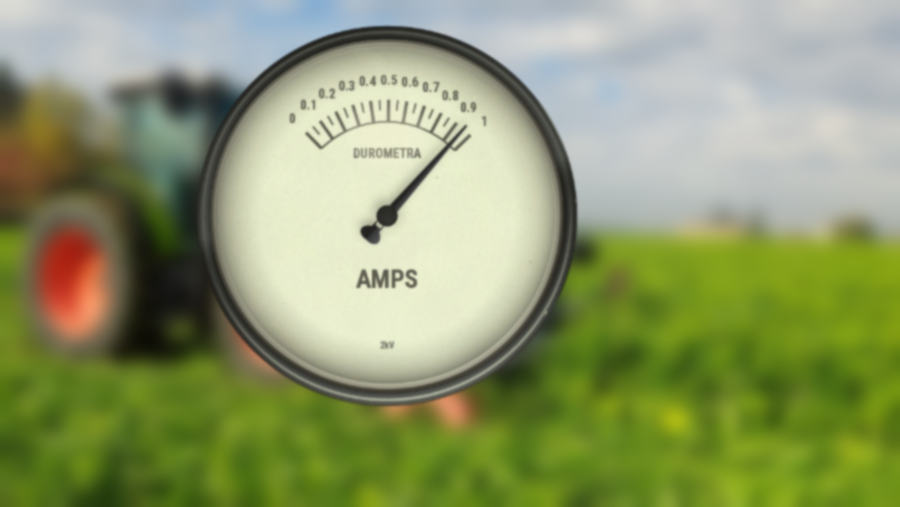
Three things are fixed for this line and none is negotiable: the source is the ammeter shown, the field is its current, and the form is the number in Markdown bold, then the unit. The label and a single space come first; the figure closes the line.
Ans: **0.95** A
